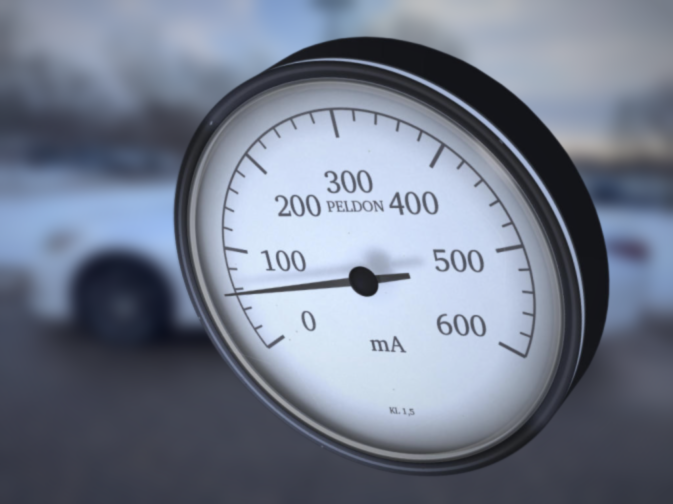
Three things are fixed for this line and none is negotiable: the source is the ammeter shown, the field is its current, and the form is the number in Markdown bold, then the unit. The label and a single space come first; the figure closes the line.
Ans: **60** mA
